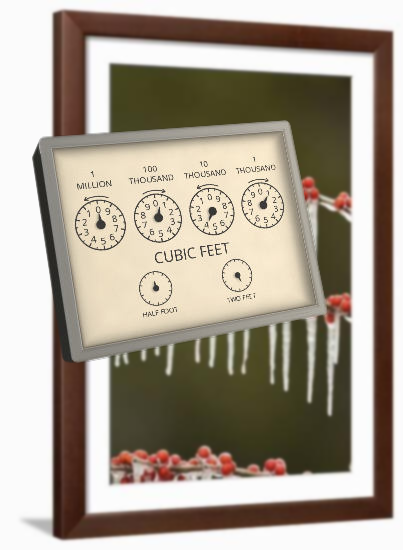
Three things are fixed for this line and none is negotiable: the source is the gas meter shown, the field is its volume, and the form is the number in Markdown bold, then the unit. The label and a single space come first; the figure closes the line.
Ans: **4100** ft³
